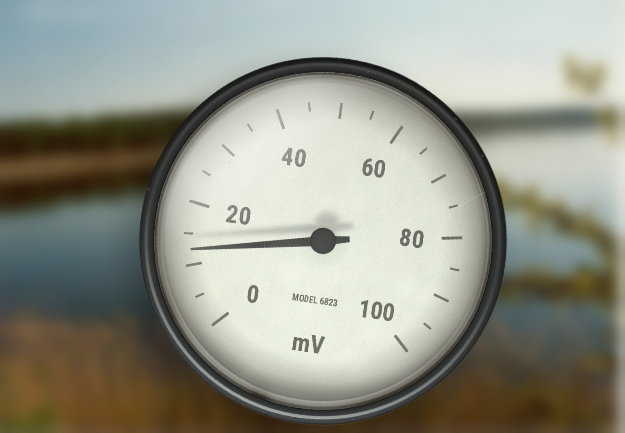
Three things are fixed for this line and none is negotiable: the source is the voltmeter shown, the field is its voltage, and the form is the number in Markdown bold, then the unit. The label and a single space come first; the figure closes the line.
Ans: **12.5** mV
